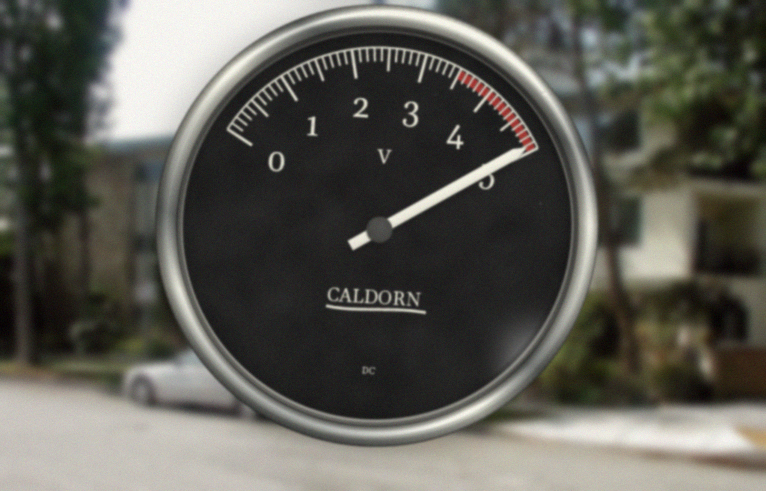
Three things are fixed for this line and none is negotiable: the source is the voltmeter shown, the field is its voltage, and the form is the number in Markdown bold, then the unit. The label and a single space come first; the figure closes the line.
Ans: **4.9** V
